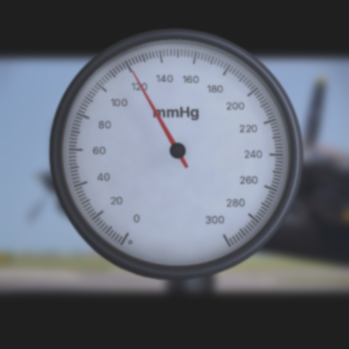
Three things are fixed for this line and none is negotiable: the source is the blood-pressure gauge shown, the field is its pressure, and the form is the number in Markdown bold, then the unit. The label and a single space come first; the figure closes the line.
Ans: **120** mmHg
